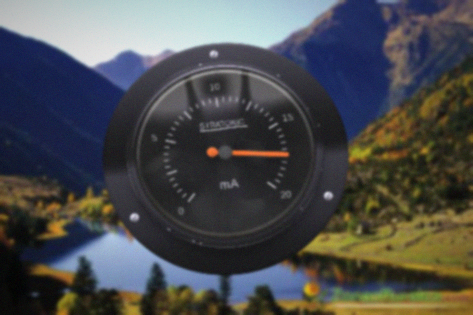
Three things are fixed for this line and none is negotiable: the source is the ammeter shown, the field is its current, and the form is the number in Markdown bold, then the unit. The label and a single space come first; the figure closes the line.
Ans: **17.5** mA
